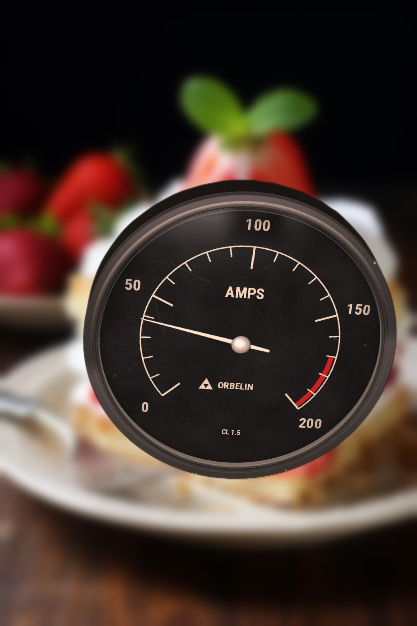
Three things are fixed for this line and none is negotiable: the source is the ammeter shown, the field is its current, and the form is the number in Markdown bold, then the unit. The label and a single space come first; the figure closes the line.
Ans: **40** A
